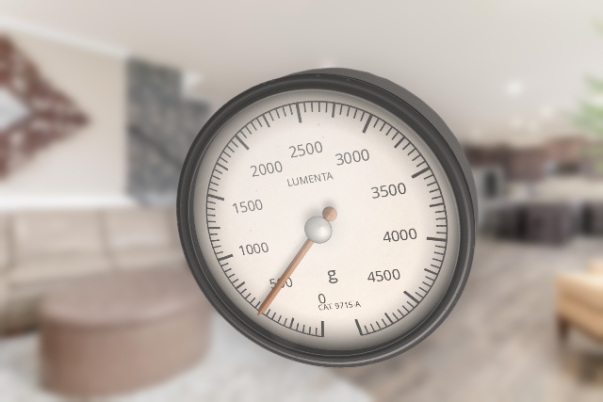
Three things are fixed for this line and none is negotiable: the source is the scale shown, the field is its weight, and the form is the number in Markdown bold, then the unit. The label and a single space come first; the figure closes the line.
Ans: **500** g
